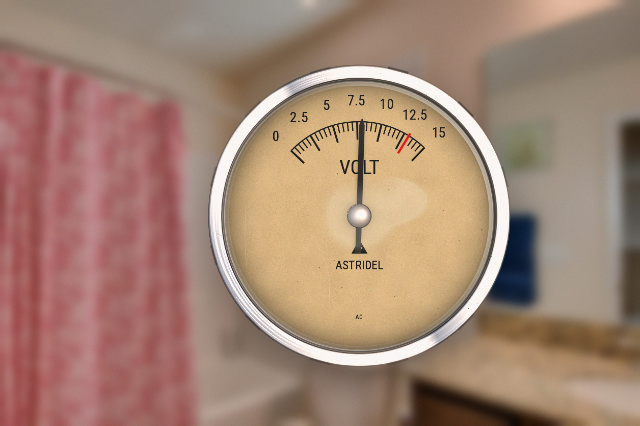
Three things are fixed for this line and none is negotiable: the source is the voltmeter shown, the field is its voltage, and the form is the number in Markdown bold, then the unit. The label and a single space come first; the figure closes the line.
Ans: **8** V
